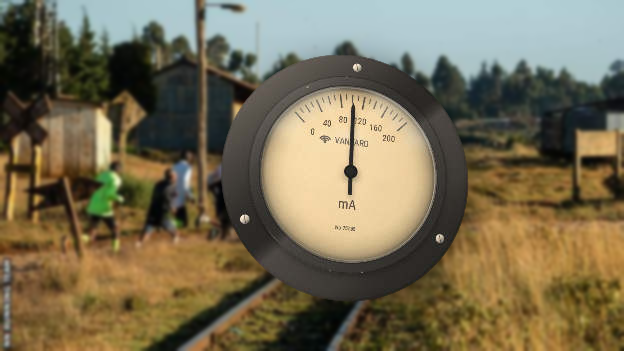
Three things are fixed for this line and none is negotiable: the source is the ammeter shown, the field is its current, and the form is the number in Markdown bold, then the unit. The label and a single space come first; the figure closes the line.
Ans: **100** mA
